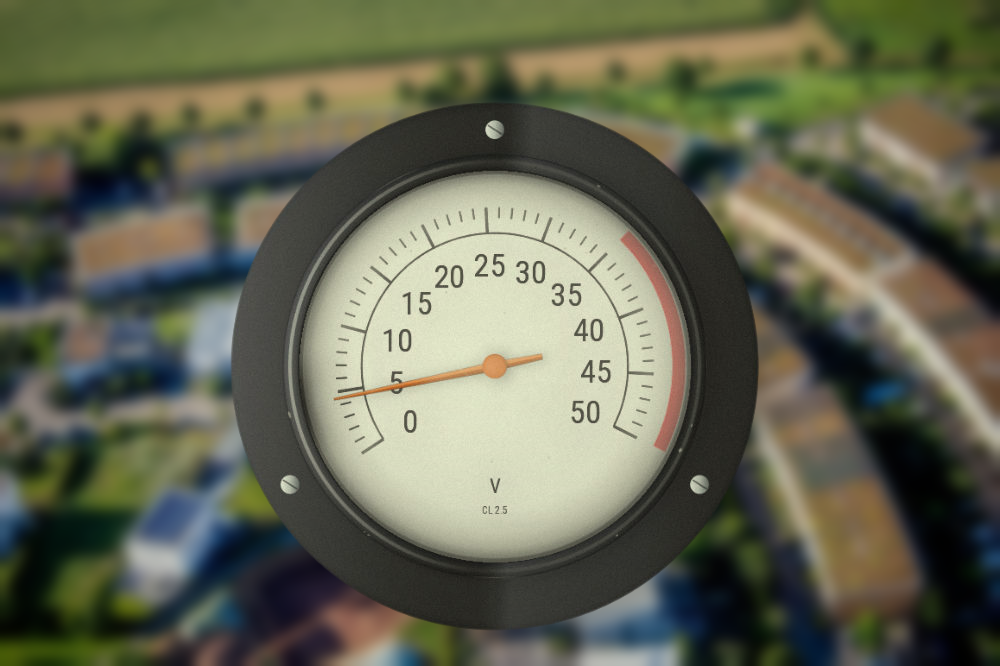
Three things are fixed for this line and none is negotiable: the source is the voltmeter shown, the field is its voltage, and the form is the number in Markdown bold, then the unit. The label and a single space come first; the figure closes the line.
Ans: **4.5** V
